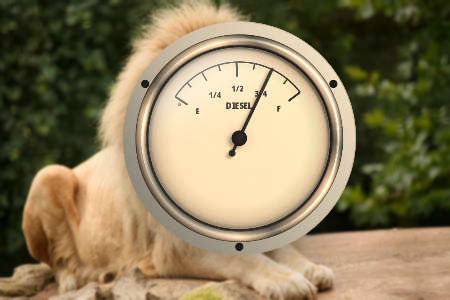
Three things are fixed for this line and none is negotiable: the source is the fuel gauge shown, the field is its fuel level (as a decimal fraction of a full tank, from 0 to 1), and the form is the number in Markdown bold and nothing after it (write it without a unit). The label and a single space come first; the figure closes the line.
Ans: **0.75**
